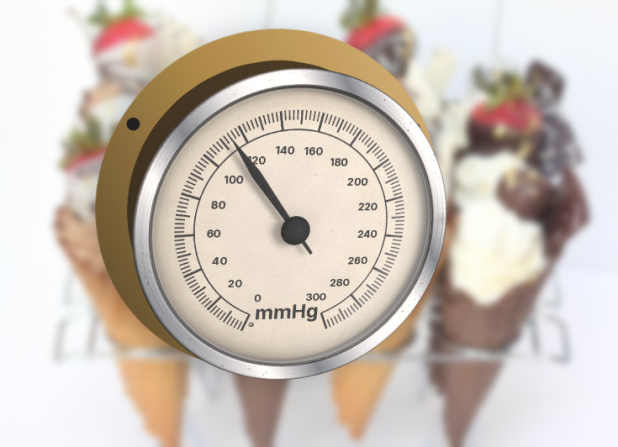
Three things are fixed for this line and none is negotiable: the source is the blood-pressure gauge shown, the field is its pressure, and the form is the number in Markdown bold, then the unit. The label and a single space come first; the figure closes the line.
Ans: **114** mmHg
